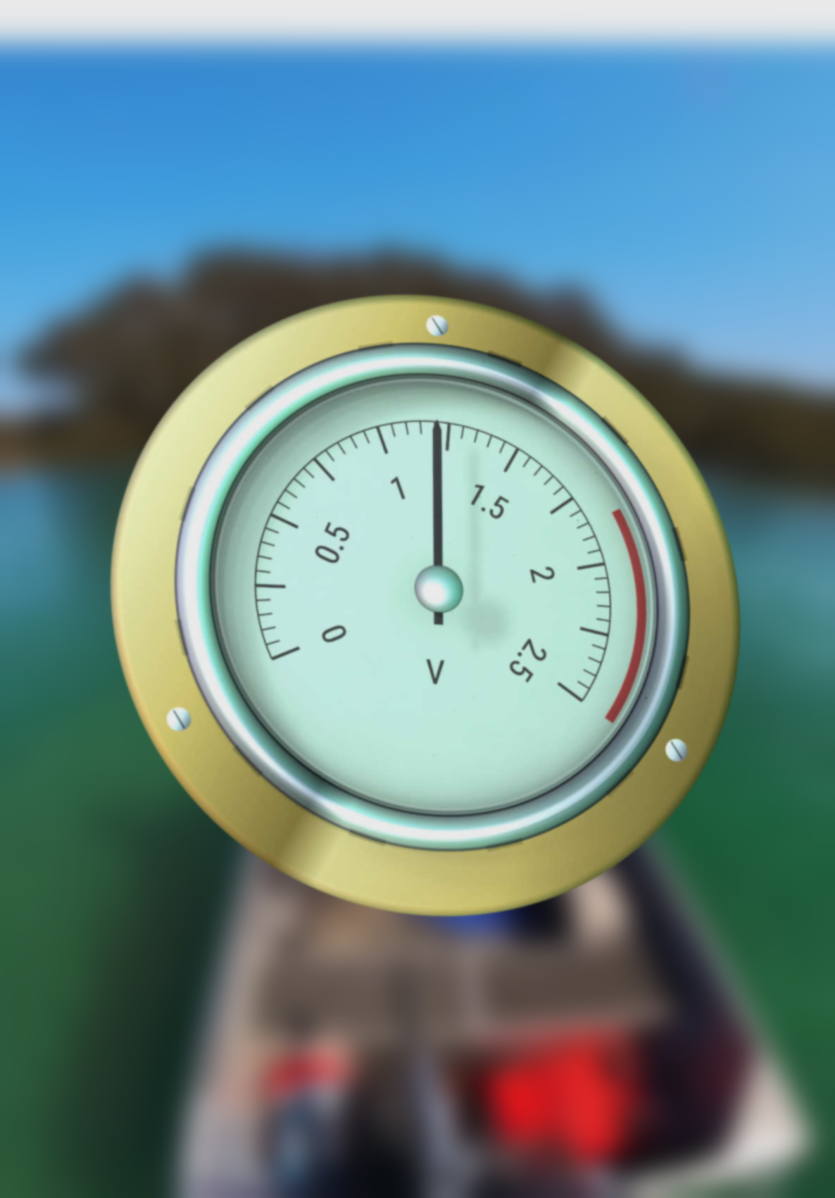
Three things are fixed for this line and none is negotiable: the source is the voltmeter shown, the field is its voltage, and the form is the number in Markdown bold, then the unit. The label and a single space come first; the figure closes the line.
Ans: **1.2** V
